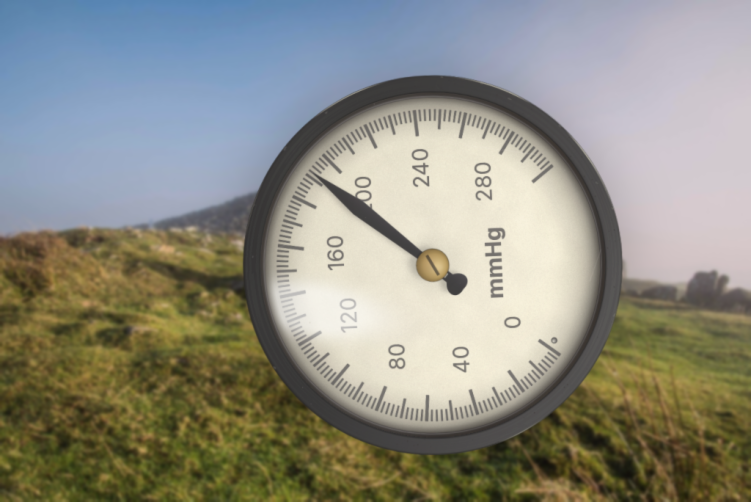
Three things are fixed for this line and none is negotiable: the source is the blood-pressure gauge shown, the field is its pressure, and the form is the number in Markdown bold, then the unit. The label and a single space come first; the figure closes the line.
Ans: **192** mmHg
